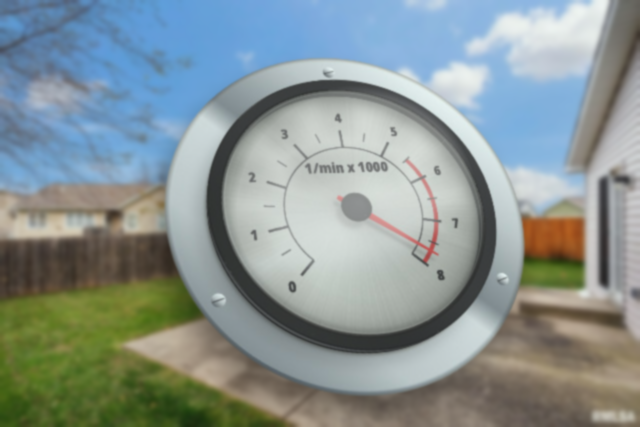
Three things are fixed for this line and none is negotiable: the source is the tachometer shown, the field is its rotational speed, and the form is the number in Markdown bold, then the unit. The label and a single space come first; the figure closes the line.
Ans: **7750** rpm
